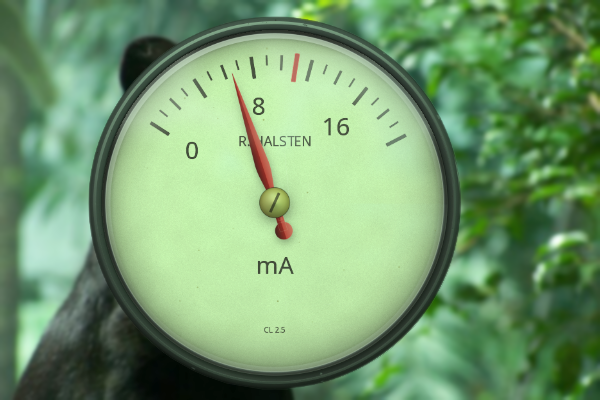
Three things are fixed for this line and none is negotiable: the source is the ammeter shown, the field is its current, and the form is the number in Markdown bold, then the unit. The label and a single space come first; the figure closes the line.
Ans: **6.5** mA
